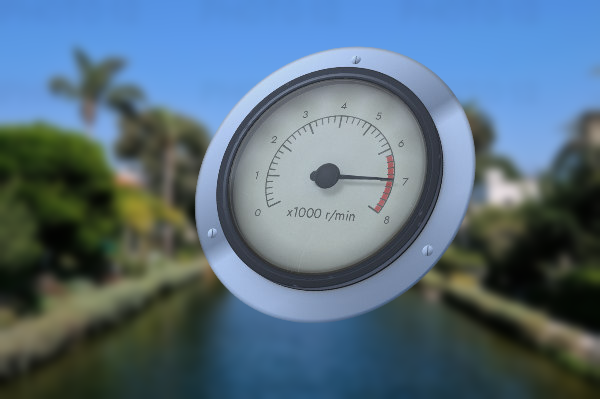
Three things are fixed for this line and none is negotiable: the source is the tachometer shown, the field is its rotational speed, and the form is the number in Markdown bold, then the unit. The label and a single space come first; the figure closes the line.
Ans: **7000** rpm
